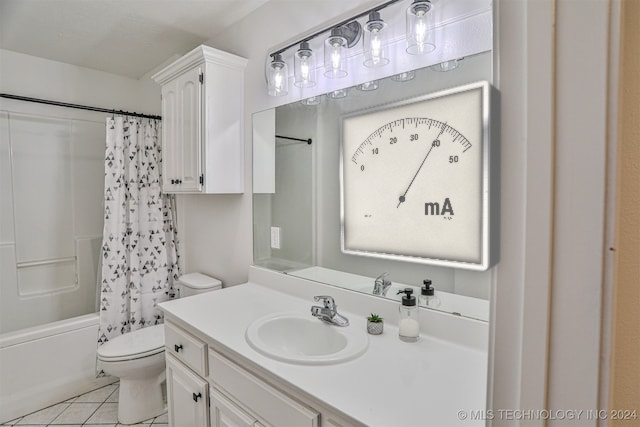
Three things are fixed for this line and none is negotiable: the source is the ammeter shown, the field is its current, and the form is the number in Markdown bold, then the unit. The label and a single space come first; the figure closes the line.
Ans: **40** mA
